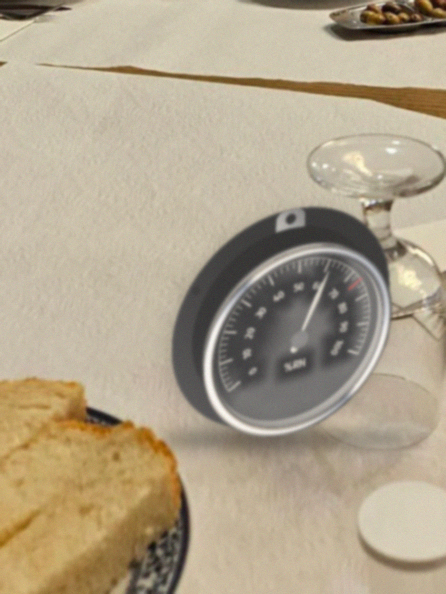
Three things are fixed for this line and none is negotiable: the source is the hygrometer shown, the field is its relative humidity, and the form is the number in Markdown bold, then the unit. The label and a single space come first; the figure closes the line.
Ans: **60** %
